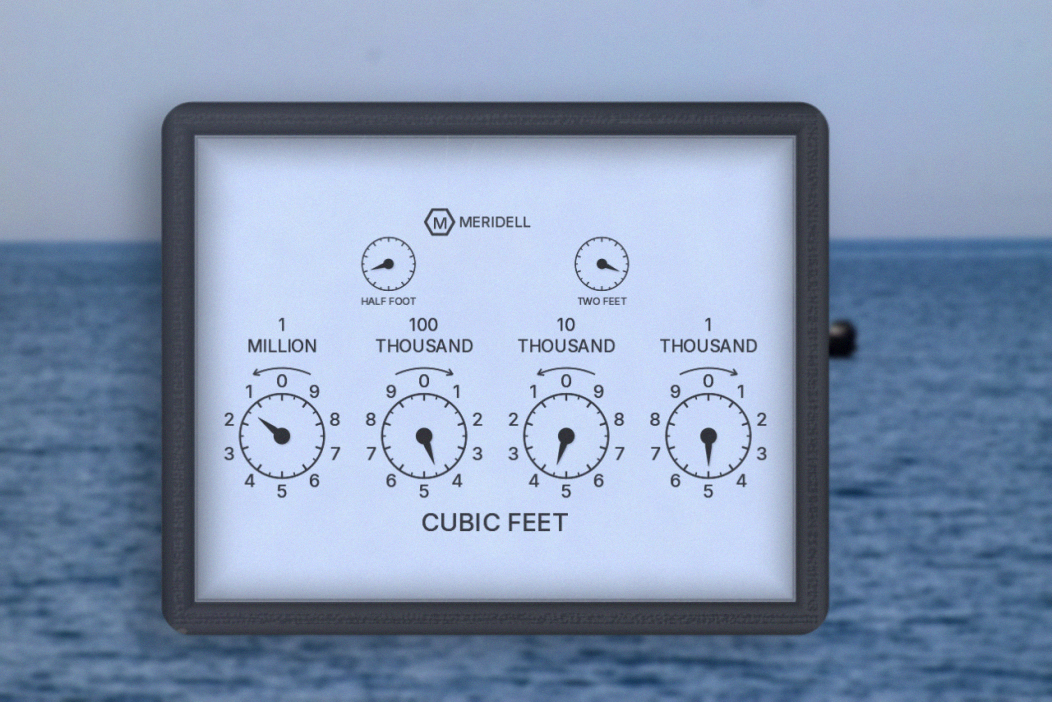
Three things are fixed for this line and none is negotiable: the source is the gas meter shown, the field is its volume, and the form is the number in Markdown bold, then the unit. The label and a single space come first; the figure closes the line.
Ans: **144500** ft³
